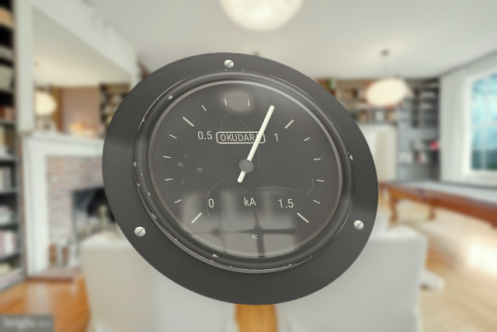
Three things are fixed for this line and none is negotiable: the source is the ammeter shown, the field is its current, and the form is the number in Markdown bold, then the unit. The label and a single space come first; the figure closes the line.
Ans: **0.9** kA
